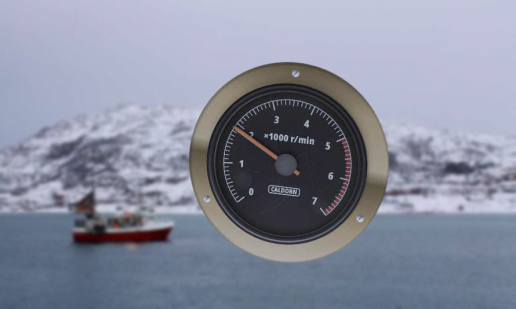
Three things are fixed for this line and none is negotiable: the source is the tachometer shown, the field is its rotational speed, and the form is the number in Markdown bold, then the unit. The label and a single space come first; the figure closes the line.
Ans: **1900** rpm
